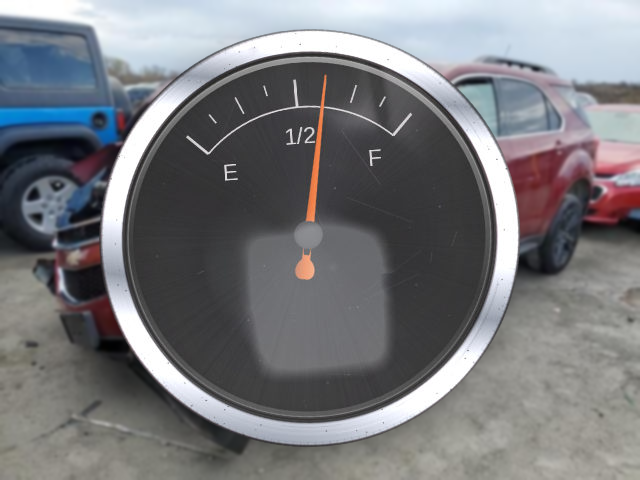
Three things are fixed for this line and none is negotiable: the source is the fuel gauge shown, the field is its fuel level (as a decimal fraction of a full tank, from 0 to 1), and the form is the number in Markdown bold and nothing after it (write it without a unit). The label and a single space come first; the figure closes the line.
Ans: **0.625**
